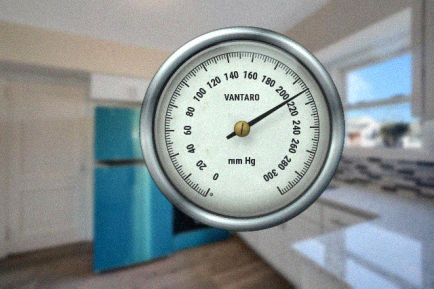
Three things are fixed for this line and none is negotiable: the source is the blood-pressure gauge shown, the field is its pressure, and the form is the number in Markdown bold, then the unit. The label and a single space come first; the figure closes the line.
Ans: **210** mmHg
